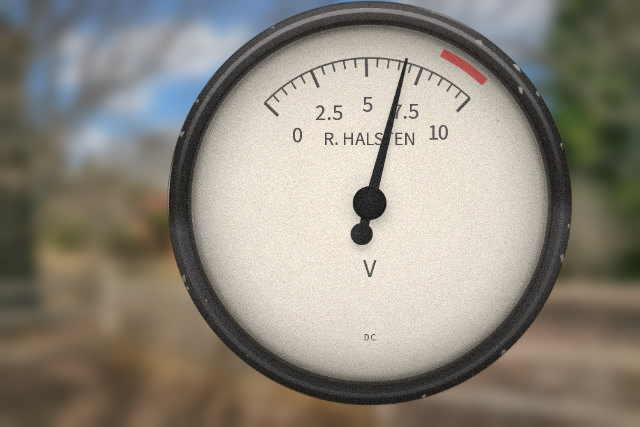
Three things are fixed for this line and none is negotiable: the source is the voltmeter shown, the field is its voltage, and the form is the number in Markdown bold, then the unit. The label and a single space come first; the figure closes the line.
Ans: **6.75** V
